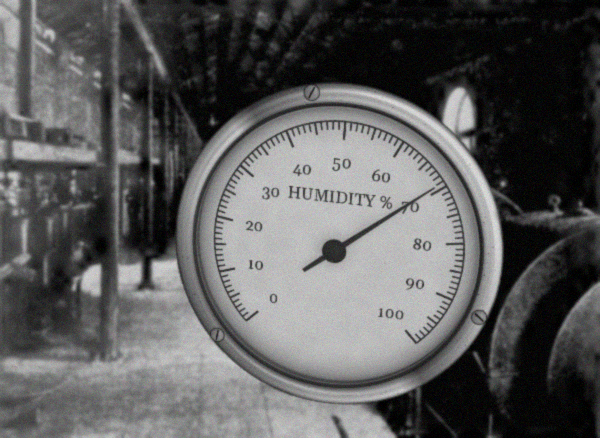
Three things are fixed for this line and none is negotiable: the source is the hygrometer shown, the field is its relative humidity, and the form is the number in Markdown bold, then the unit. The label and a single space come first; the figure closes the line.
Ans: **69** %
